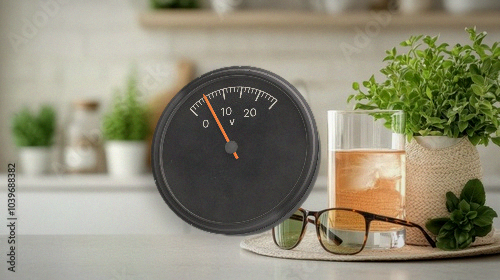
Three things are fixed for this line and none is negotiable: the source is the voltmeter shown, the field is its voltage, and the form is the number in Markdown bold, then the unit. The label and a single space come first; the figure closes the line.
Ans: **5** V
